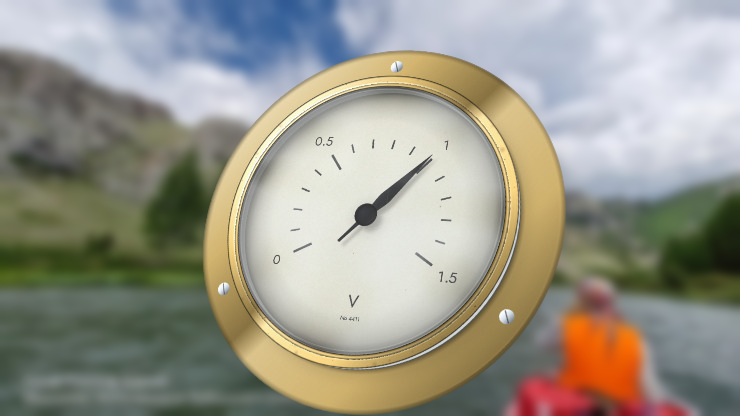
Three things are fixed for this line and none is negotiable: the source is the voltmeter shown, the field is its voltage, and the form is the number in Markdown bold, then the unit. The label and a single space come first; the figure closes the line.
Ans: **1** V
